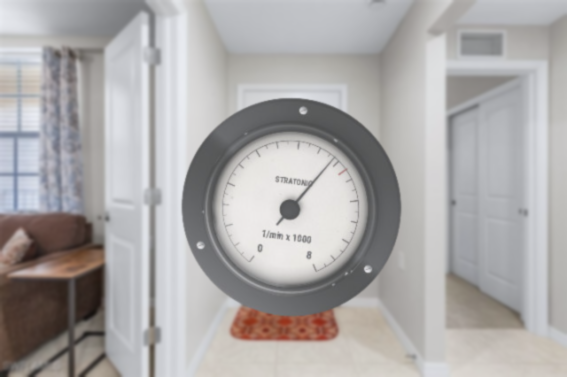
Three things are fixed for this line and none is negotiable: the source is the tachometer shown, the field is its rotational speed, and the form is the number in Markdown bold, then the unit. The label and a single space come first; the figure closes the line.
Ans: **4875** rpm
